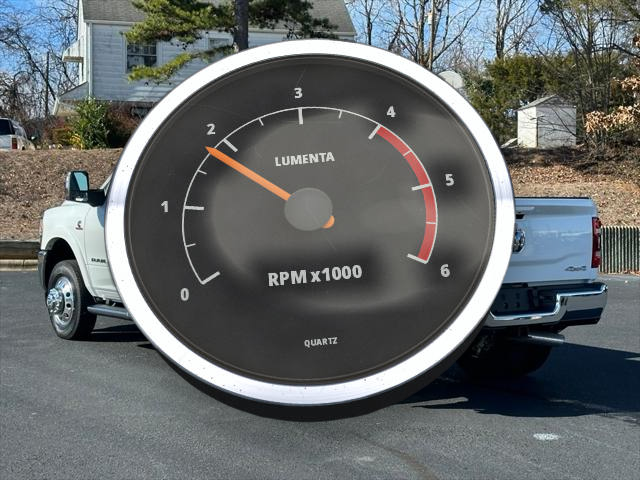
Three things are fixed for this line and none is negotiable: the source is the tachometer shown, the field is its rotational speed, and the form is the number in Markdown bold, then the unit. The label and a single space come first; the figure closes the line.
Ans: **1750** rpm
